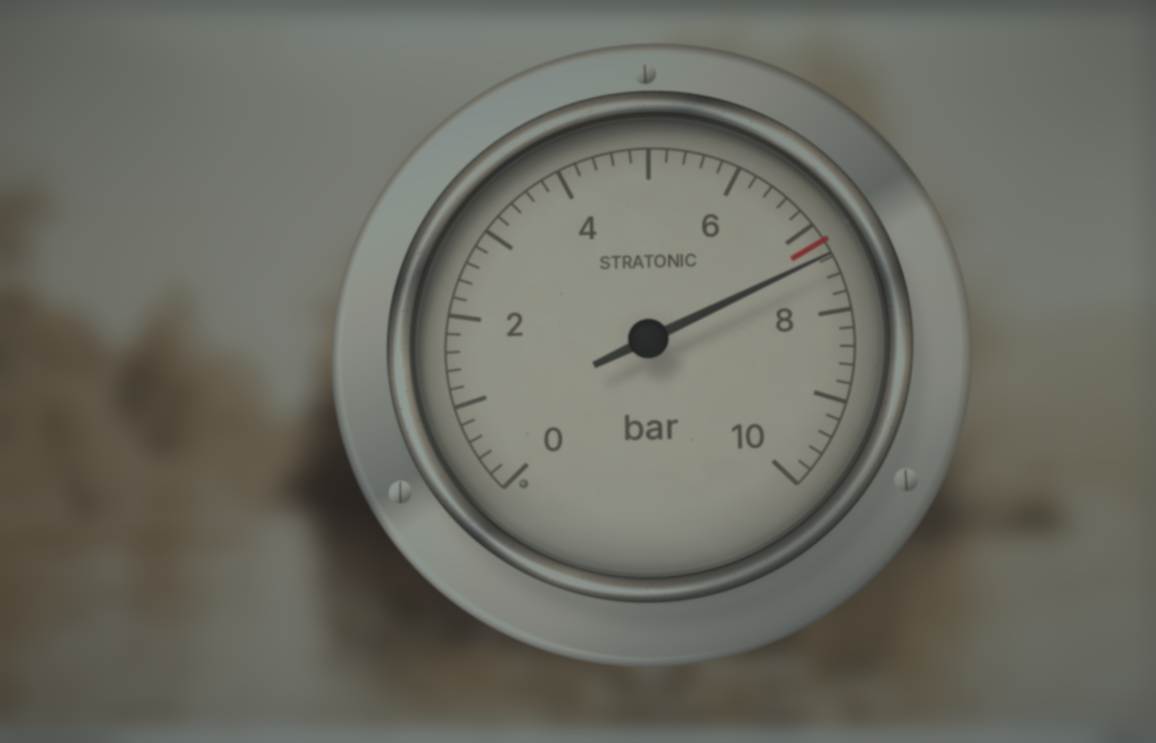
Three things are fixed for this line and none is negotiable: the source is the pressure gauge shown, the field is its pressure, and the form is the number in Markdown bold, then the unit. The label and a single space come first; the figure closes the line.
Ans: **7.4** bar
